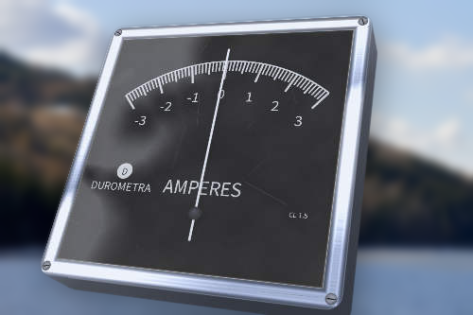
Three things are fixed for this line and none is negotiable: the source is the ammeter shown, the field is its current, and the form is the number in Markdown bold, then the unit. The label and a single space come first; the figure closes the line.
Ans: **0** A
